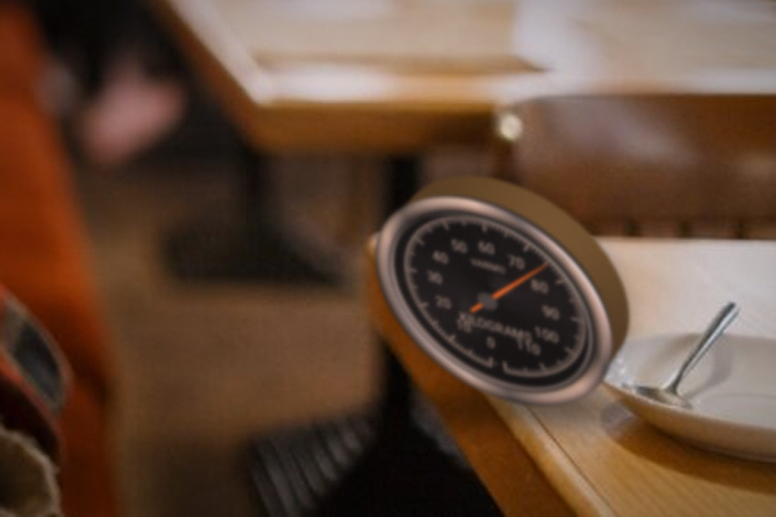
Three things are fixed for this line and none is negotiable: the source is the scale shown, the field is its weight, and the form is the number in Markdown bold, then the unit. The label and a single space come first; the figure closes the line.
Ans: **75** kg
